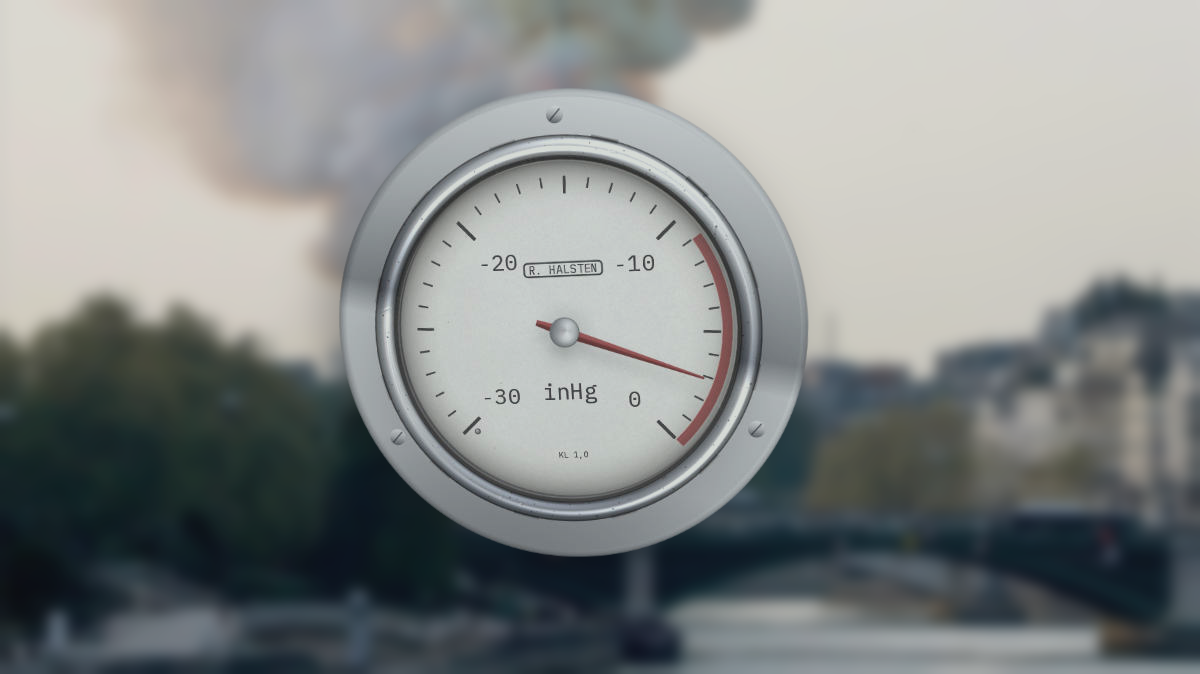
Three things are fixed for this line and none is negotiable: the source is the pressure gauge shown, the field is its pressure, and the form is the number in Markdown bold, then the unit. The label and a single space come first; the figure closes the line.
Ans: **-3** inHg
